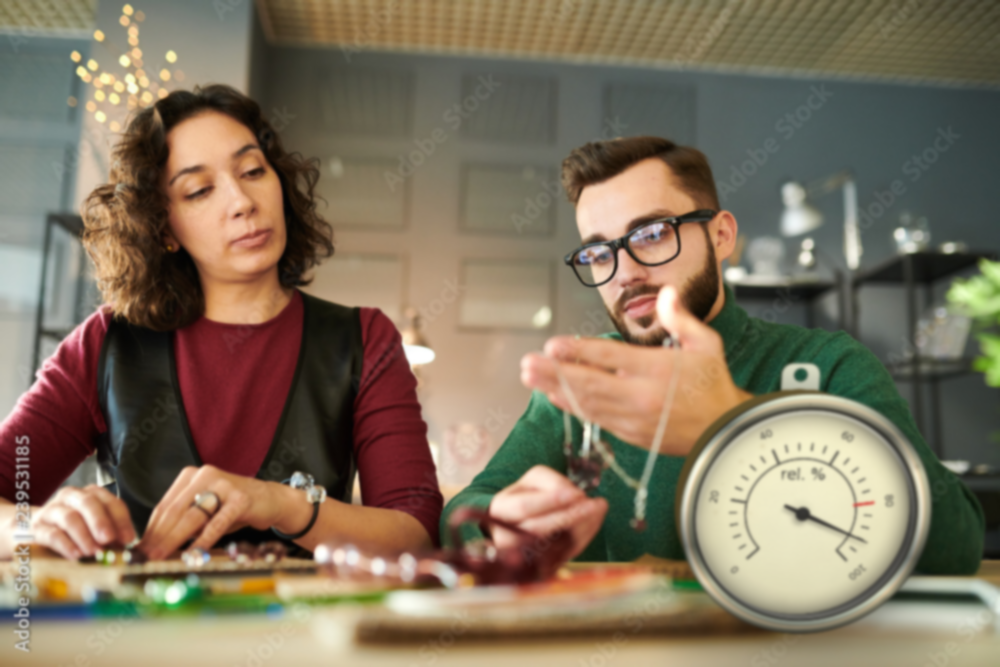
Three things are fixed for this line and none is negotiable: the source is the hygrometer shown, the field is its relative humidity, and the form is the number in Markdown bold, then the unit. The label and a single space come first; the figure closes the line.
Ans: **92** %
